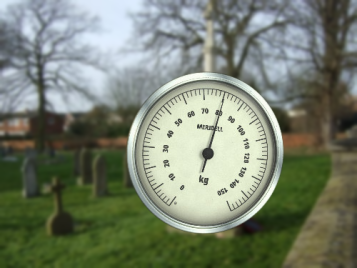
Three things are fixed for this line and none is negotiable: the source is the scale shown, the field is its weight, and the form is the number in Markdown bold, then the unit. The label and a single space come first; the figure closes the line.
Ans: **80** kg
